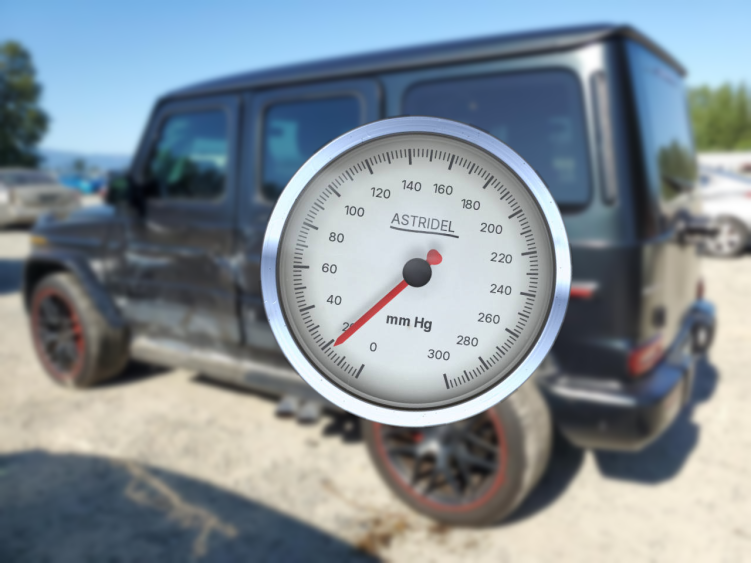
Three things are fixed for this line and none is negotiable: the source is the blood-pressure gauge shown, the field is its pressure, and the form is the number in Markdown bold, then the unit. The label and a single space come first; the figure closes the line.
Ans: **18** mmHg
